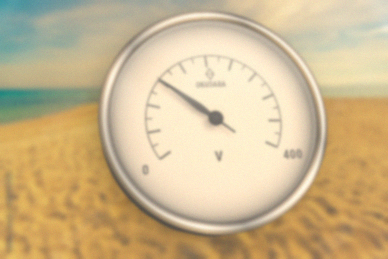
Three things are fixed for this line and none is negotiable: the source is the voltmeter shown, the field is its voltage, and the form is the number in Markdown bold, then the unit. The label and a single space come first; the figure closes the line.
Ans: **120** V
